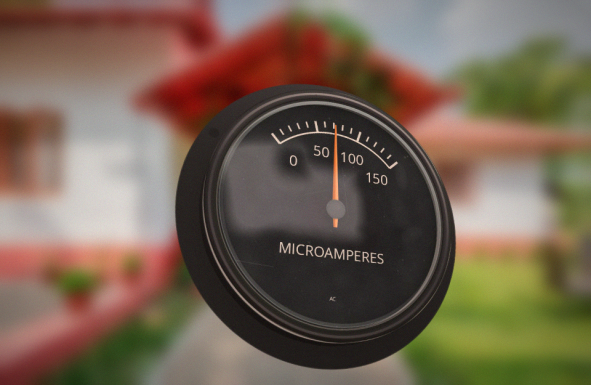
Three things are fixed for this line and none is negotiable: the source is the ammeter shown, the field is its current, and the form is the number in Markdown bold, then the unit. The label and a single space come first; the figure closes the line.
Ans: **70** µA
